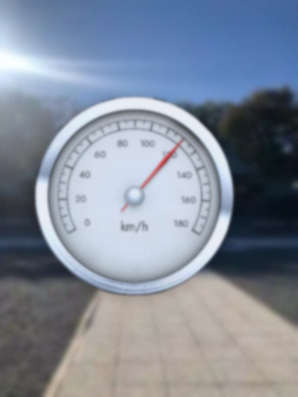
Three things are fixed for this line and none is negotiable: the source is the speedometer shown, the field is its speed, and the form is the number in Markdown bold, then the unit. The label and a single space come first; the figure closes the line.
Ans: **120** km/h
